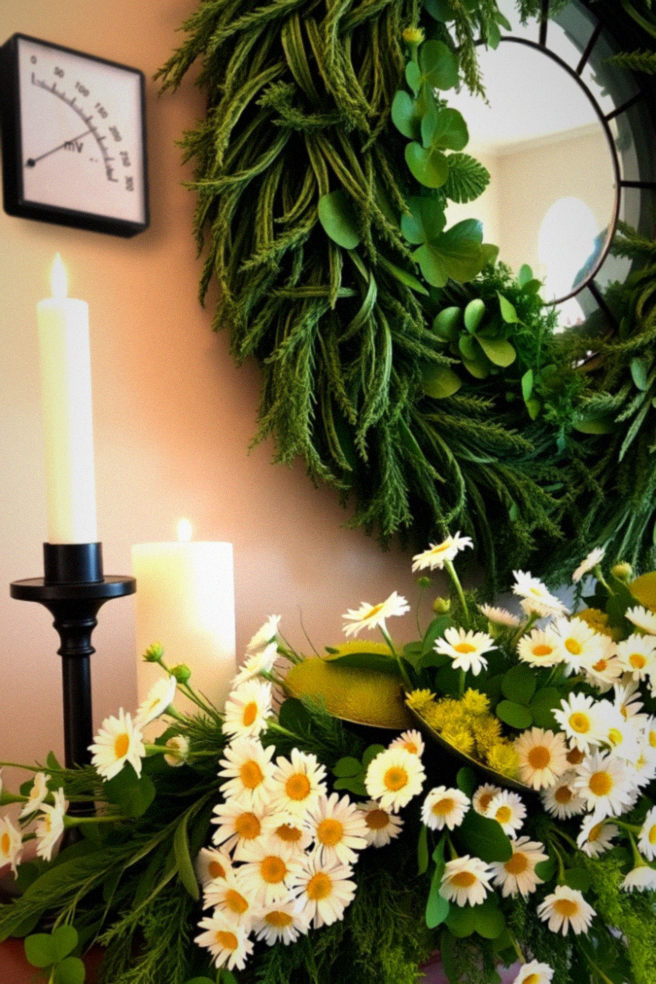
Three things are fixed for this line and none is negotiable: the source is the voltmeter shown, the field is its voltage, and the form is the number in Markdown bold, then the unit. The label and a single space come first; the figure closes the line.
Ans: **175** mV
